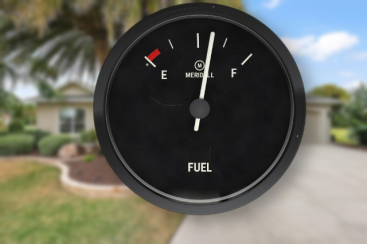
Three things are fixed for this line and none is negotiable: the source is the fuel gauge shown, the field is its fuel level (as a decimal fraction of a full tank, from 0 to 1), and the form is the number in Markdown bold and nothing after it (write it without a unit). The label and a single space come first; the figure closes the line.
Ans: **0.625**
